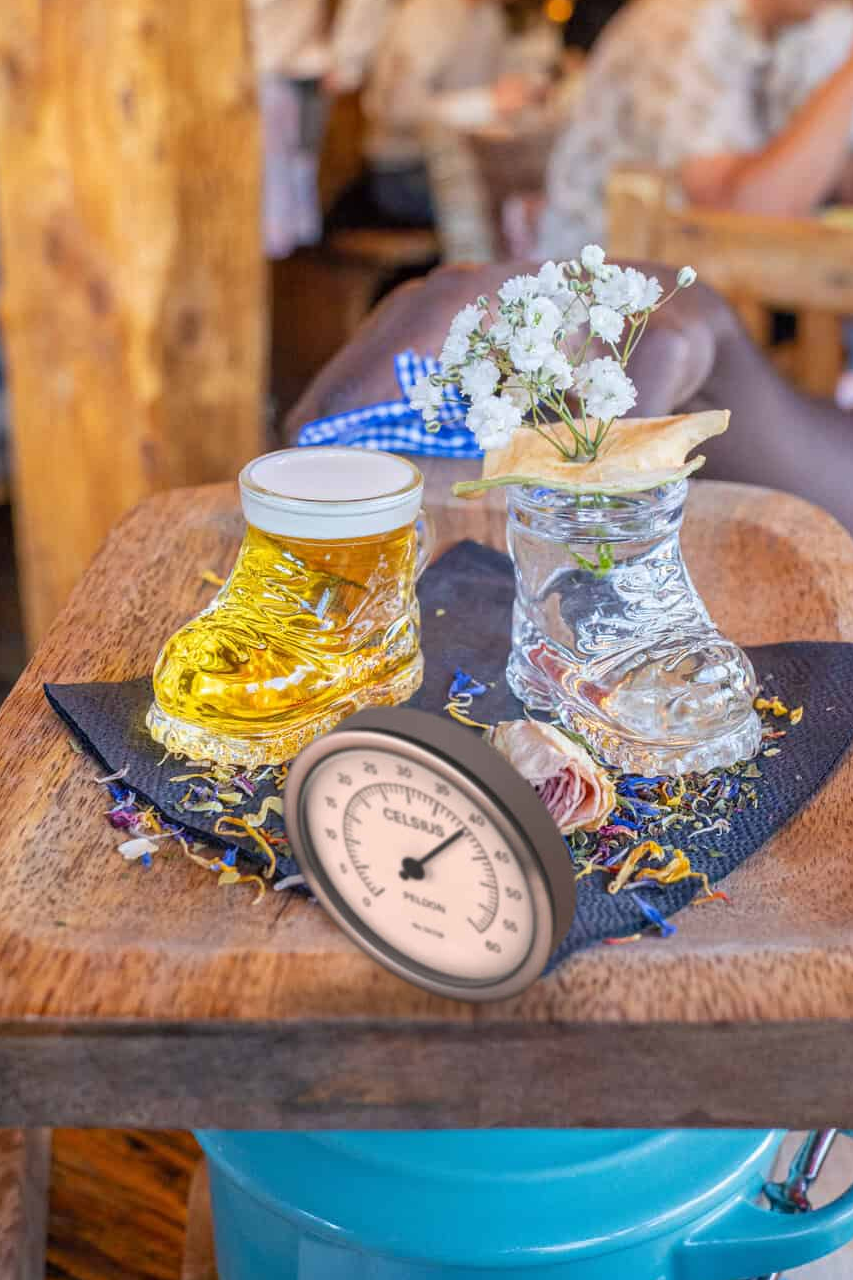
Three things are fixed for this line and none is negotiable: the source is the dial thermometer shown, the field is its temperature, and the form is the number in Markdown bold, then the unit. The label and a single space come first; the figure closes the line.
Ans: **40** °C
